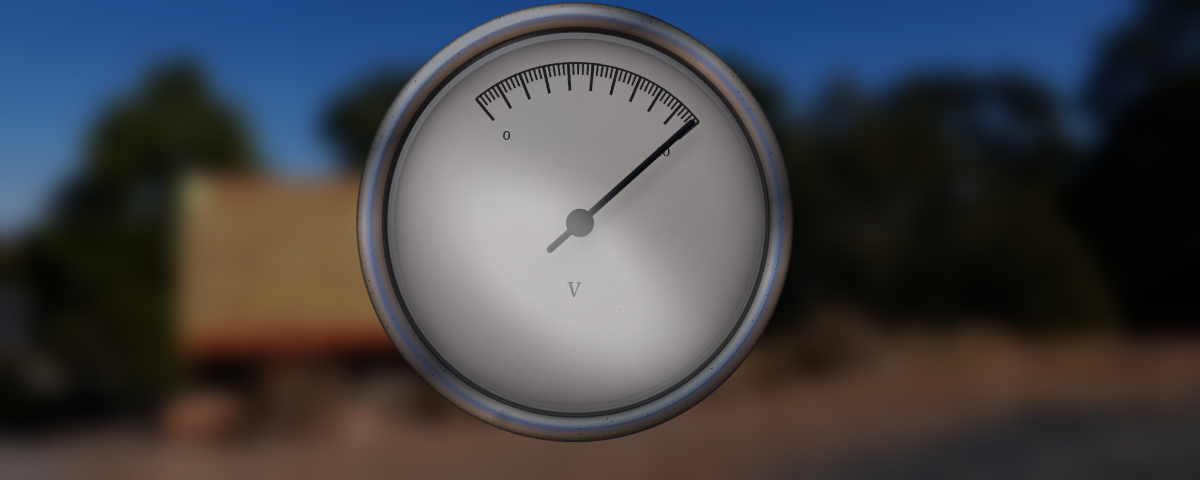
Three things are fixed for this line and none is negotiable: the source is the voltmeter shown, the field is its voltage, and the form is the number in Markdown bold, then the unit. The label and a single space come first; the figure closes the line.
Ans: **9.8** V
